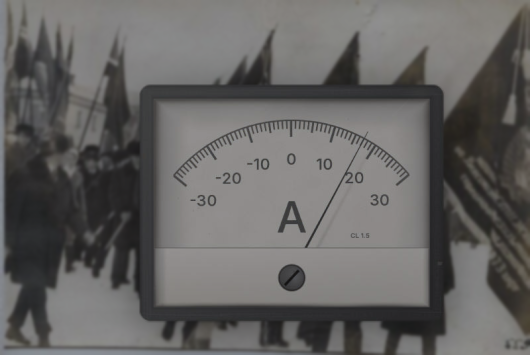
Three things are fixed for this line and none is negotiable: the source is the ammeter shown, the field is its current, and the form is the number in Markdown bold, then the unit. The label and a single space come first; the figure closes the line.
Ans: **17** A
